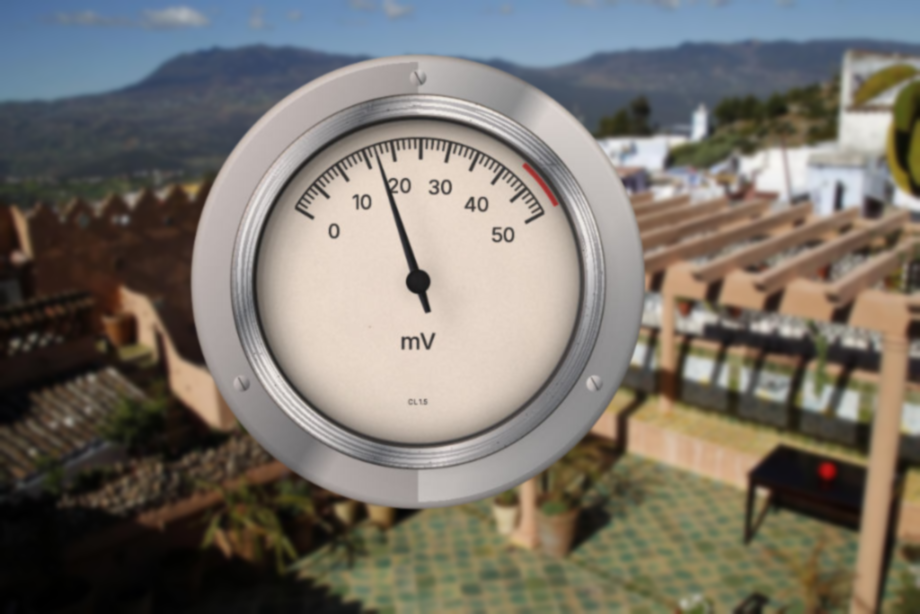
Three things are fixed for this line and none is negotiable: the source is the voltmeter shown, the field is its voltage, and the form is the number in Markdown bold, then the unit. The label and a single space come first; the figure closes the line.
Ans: **17** mV
